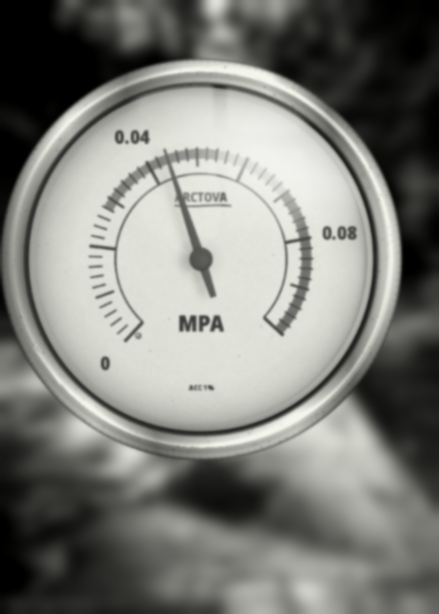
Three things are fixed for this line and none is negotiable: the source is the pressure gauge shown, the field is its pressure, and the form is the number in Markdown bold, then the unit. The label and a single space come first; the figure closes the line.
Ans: **0.044** MPa
